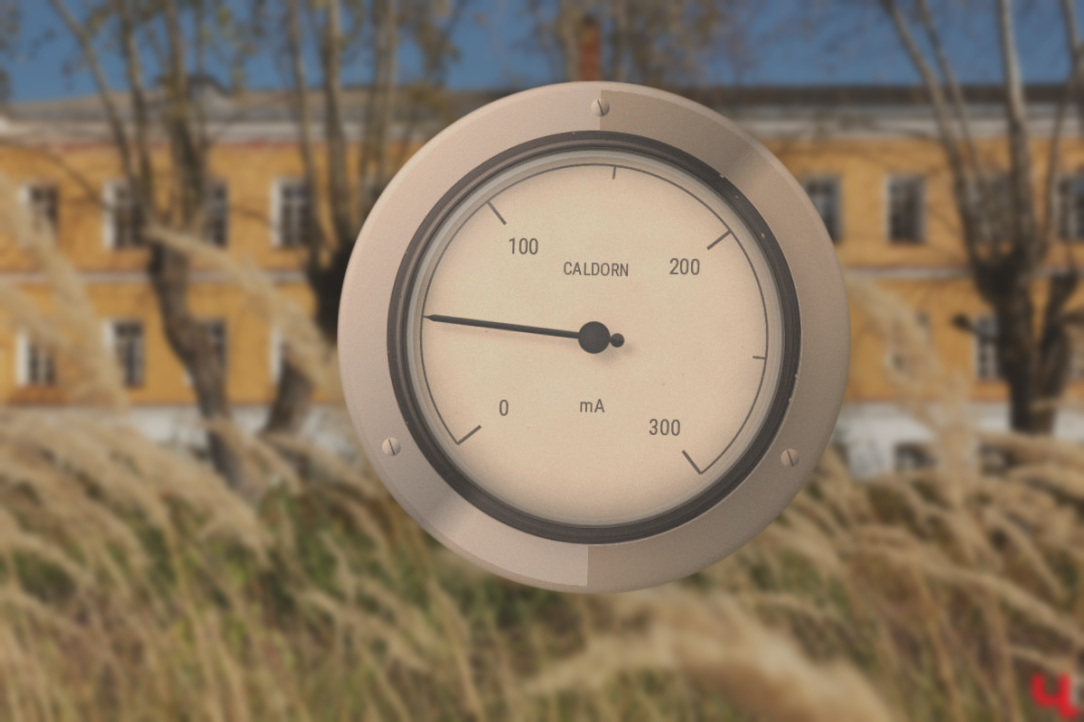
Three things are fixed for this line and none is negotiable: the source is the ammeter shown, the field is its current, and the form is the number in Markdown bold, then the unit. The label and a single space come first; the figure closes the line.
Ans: **50** mA
